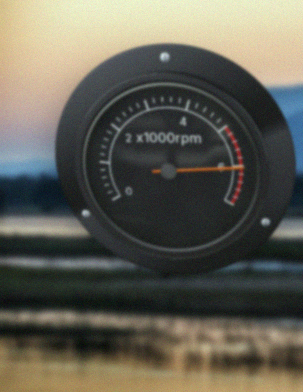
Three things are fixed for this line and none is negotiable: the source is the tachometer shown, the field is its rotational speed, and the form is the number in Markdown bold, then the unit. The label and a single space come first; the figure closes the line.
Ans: **6000** rpm
